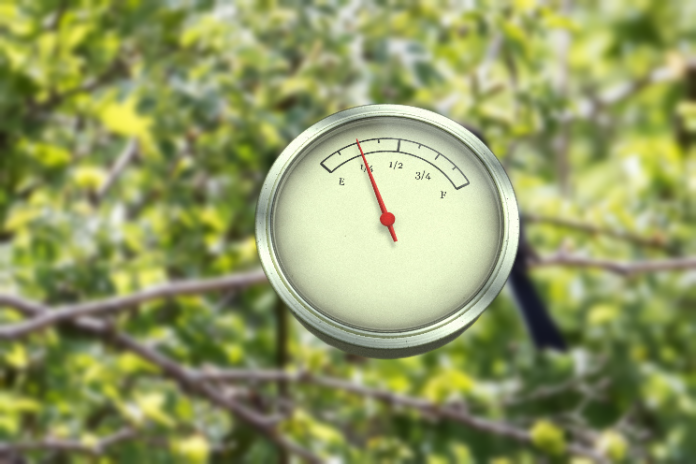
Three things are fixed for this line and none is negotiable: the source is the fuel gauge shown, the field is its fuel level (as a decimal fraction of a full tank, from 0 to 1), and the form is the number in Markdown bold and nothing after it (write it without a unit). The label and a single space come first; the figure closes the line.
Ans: **0.25**
